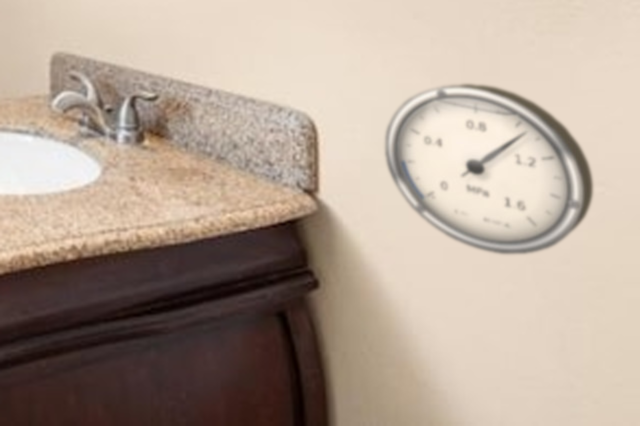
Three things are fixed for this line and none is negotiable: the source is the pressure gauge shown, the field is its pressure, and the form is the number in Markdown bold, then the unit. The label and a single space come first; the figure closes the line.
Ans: **1.05** MPa
